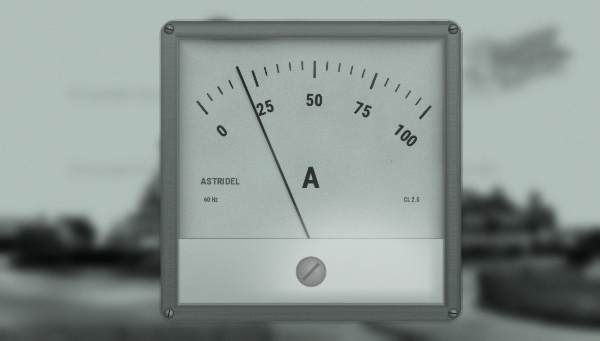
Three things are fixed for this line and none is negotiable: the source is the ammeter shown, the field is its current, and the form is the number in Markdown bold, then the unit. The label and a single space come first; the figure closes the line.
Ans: **20** A
